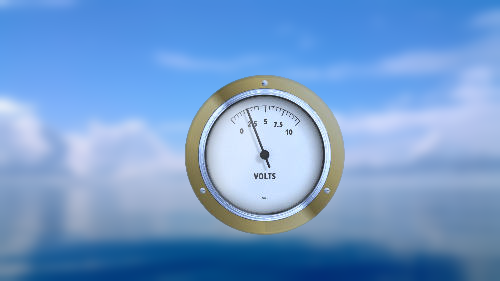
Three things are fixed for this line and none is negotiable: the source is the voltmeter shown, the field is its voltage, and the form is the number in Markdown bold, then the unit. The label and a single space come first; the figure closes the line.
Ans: **2.5** V
